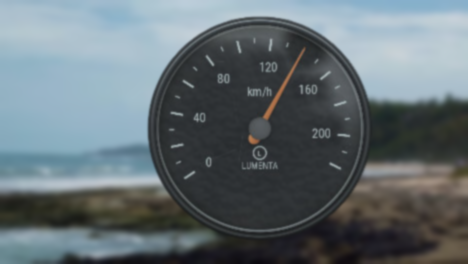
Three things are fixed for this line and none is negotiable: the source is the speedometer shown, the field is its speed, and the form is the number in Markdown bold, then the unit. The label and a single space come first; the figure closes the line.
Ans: **140** km/h
